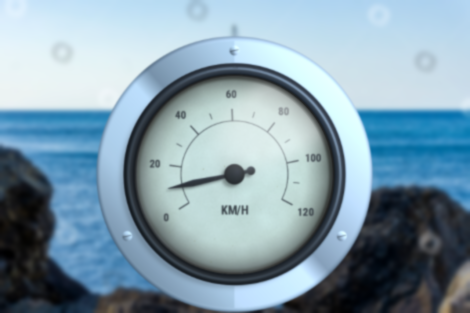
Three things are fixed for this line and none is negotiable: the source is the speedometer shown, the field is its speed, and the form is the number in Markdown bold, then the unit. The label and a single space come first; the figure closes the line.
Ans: **10** km/h
